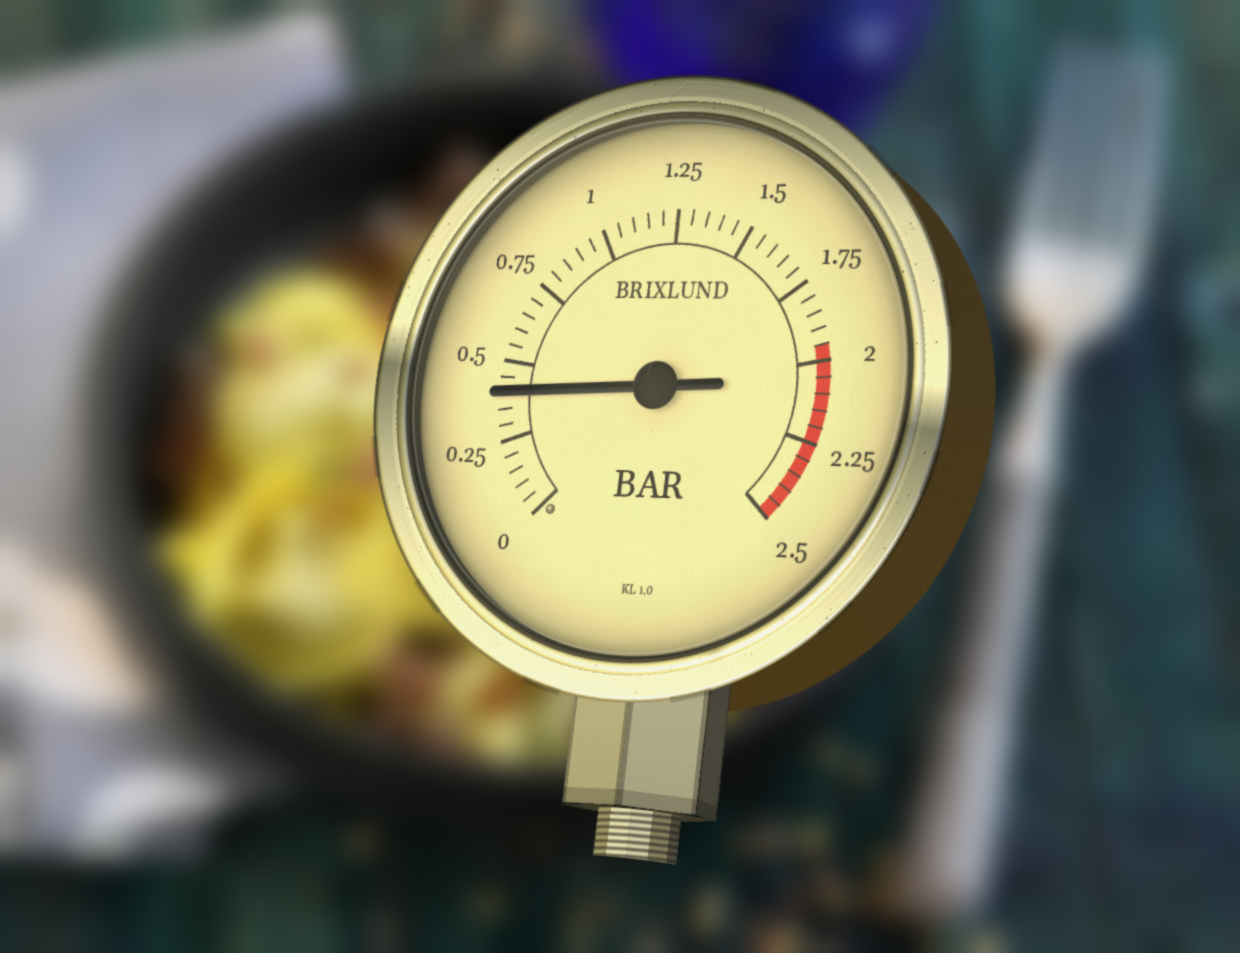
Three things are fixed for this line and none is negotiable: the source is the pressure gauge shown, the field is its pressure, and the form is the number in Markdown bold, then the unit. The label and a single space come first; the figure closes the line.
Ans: **0.4** bar
